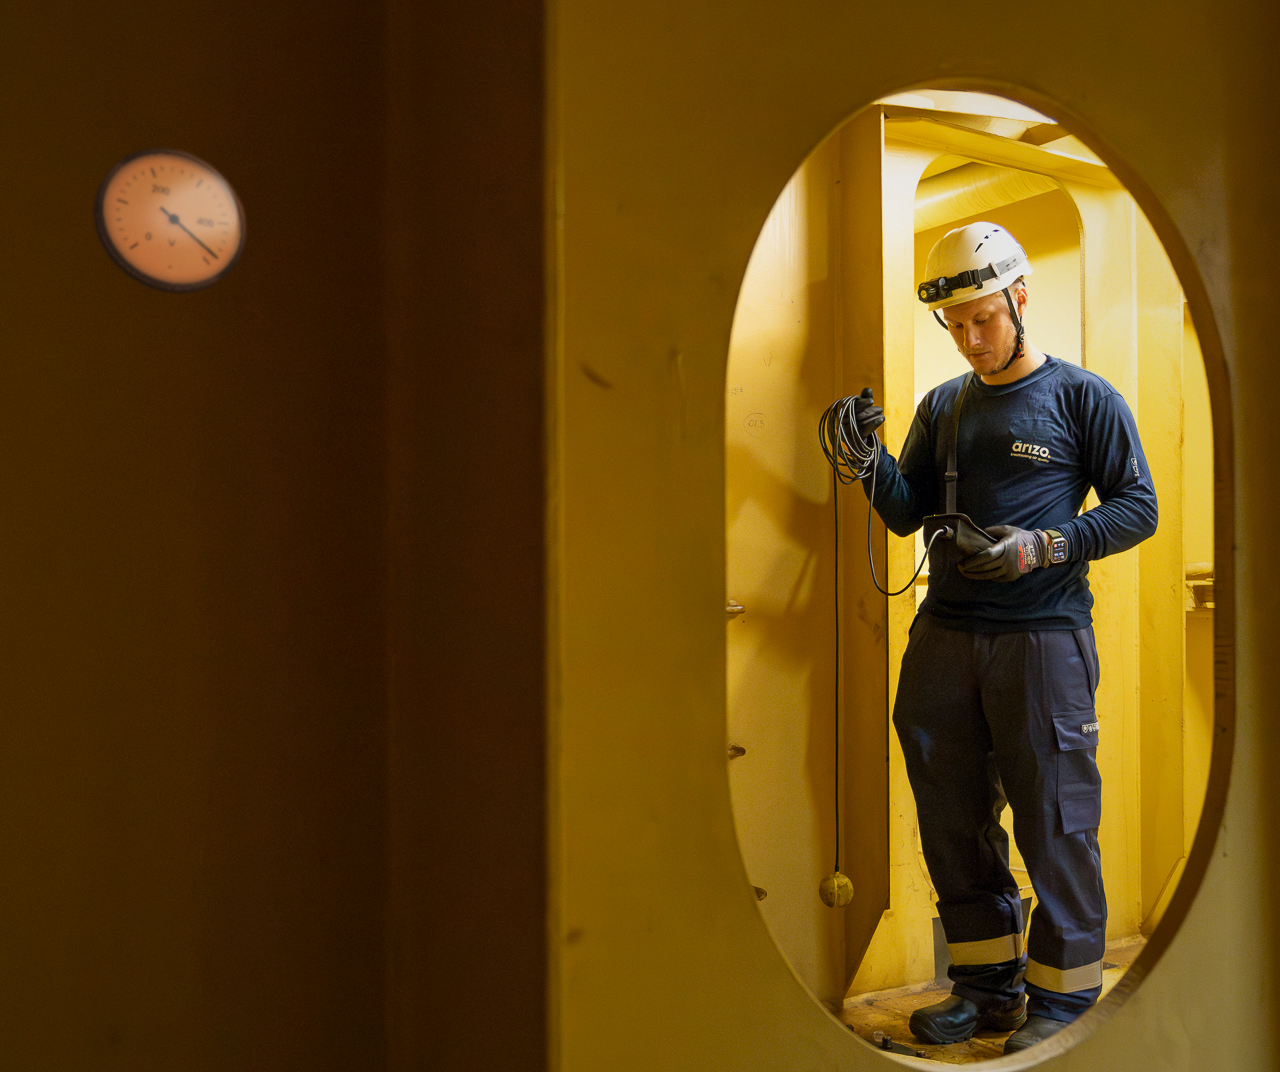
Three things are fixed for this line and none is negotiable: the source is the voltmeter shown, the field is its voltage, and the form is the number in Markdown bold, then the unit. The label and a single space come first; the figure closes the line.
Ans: **480** V
